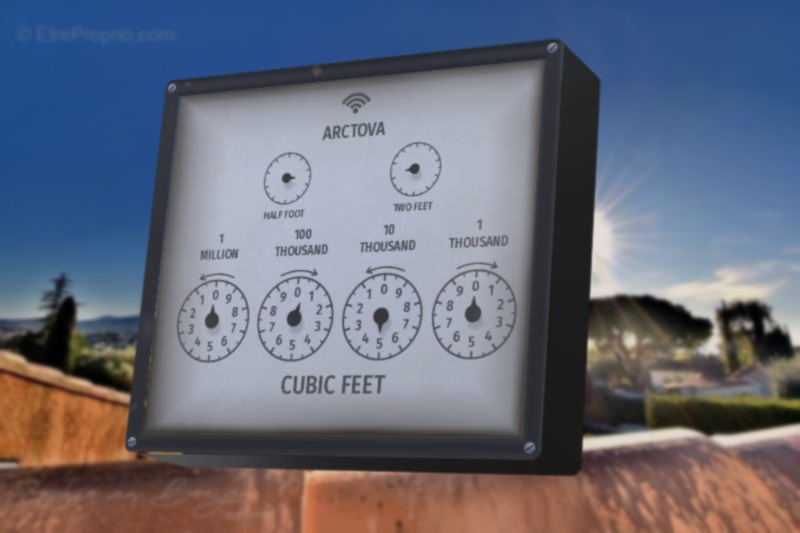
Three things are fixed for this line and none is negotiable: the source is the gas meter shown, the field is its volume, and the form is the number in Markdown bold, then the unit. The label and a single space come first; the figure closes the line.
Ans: **5000** ft³
